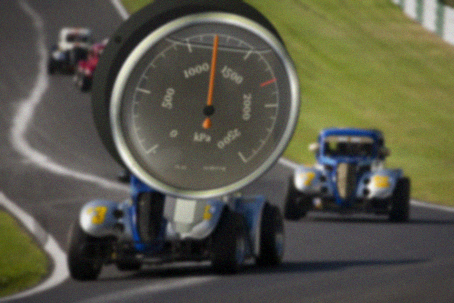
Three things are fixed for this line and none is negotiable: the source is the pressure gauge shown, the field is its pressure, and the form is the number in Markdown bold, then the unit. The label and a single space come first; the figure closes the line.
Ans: **1200** kPa
